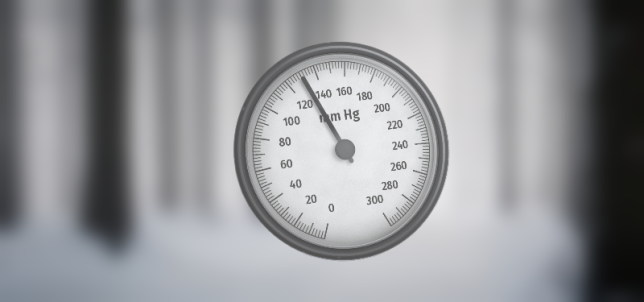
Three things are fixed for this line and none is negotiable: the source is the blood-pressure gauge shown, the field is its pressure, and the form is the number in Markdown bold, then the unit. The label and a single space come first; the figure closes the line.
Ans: **130** mmHg
